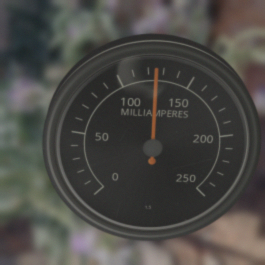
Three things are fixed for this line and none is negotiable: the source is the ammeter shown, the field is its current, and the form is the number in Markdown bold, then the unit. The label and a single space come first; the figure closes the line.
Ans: **125** mA
